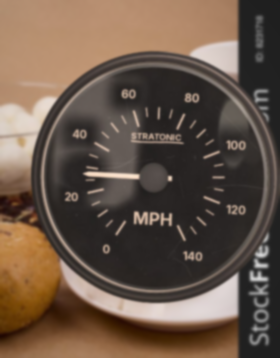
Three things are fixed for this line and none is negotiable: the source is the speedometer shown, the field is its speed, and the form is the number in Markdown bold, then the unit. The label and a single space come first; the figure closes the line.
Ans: **27.5** mph
